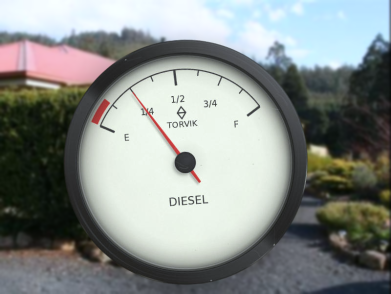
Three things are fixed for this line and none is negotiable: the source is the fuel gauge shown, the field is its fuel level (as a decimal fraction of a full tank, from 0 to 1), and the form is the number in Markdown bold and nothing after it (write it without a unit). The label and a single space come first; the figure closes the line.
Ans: **0.25**
